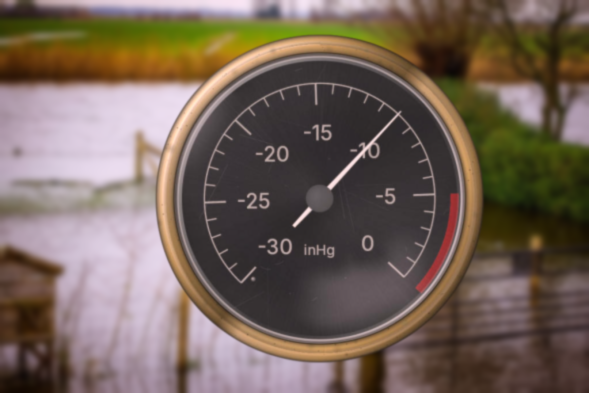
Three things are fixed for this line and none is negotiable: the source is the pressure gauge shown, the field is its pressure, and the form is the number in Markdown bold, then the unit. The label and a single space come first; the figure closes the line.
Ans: **-10** inHg
